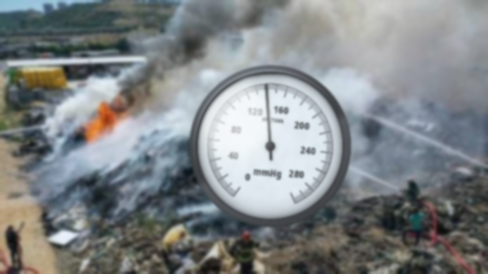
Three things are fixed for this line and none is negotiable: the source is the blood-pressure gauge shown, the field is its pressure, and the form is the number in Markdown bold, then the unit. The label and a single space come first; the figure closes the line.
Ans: **140** mmHg
